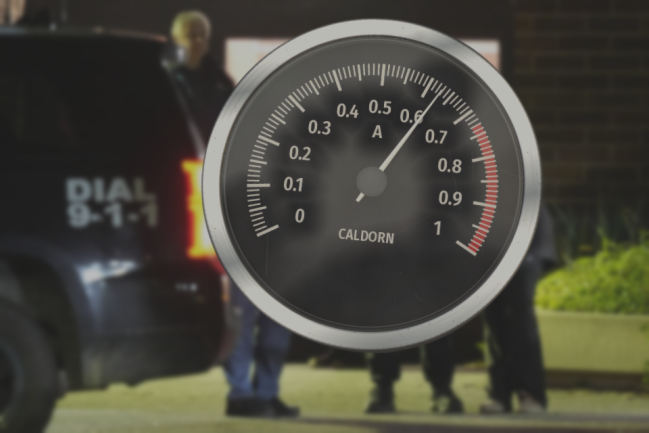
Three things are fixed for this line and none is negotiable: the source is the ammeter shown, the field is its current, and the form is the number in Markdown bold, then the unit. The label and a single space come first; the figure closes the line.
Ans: **0.63** A
